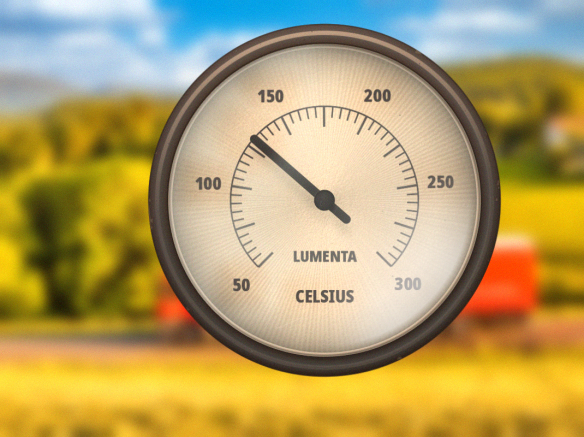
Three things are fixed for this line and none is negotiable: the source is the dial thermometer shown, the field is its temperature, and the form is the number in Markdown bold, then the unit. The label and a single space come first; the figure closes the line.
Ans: **130** °C
